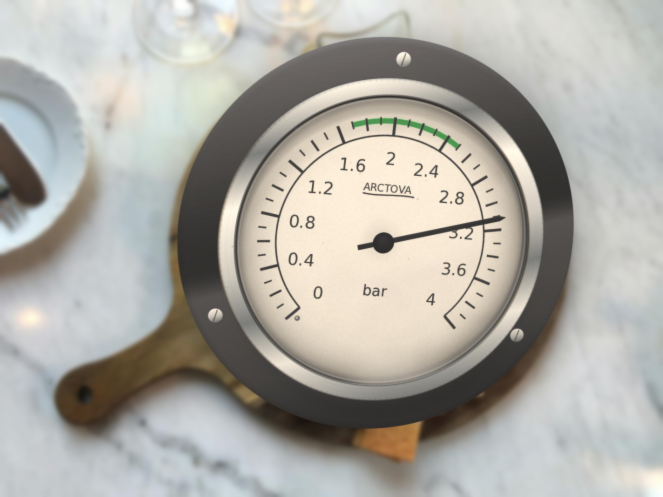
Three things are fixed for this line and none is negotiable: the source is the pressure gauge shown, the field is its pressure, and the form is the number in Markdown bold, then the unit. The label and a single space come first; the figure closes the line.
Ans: **3.1** bar
